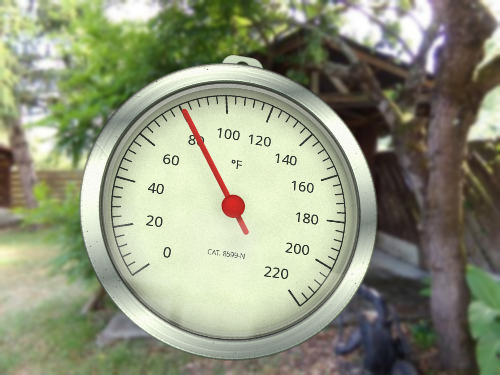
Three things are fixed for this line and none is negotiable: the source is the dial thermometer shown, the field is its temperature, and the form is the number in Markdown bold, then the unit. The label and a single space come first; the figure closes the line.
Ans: **80** °F
